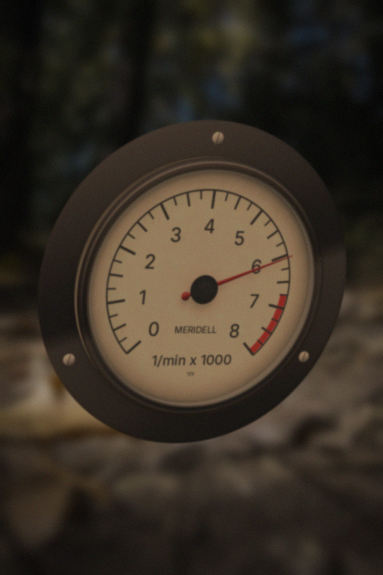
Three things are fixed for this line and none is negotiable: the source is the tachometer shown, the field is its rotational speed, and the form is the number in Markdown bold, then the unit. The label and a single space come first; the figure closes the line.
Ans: **6000** rpm
